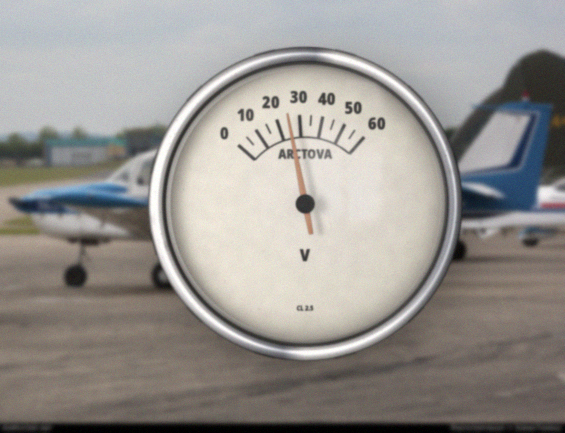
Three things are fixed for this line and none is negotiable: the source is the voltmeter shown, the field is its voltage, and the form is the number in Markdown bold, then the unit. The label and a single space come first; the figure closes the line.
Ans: **25** V
